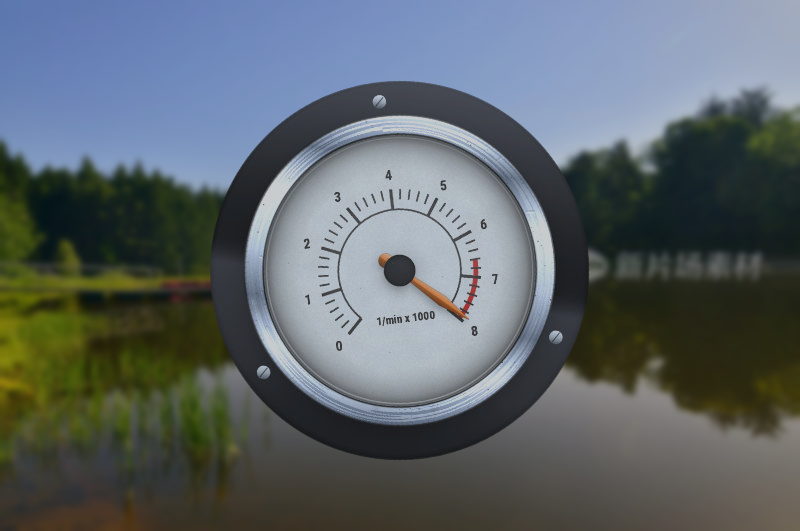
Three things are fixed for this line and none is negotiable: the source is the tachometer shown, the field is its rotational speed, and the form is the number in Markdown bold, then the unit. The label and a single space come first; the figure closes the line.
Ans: **7900** rpm
